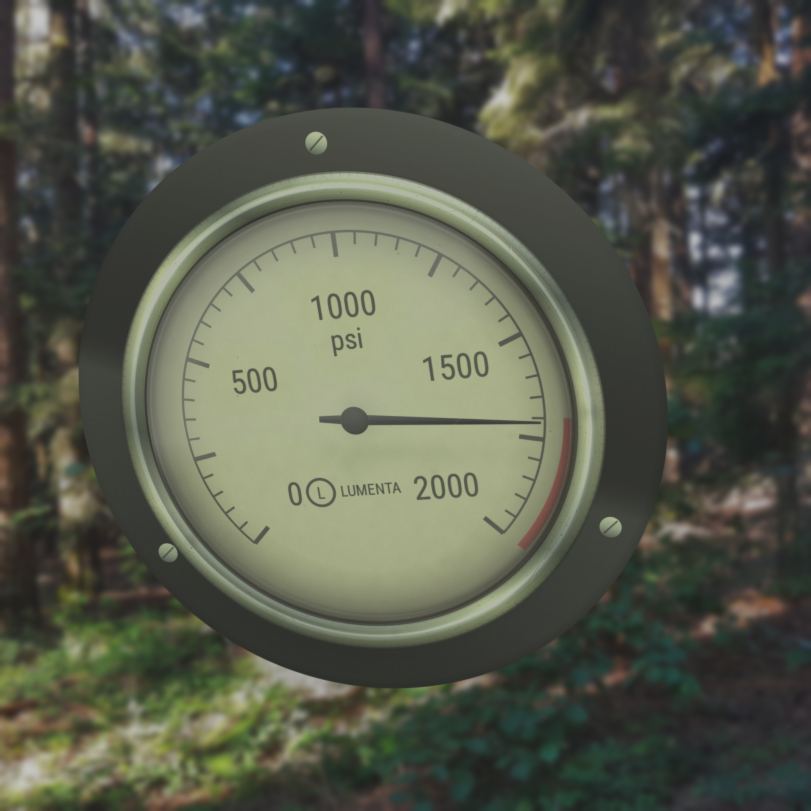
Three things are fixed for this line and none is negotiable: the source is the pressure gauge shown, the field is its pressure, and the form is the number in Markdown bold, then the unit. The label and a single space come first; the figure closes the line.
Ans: **1700** psi
